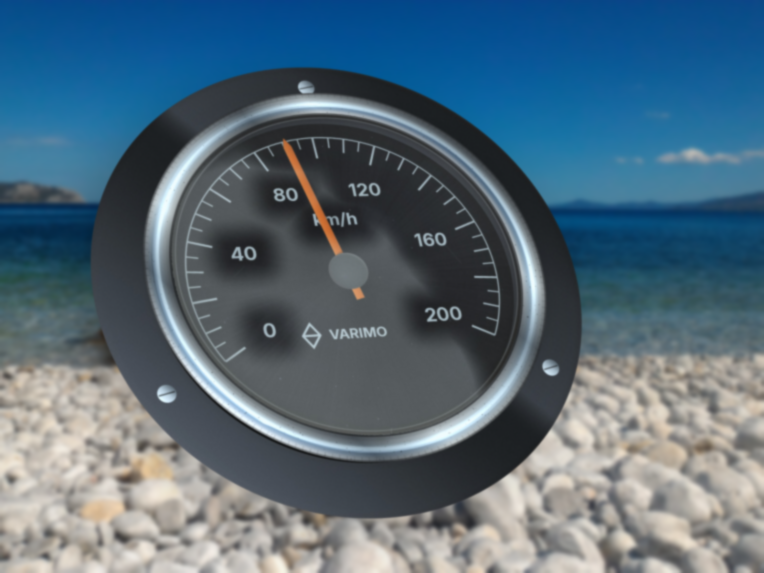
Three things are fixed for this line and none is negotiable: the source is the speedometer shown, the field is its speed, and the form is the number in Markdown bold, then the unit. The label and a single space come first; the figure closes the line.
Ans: **90** km/h
